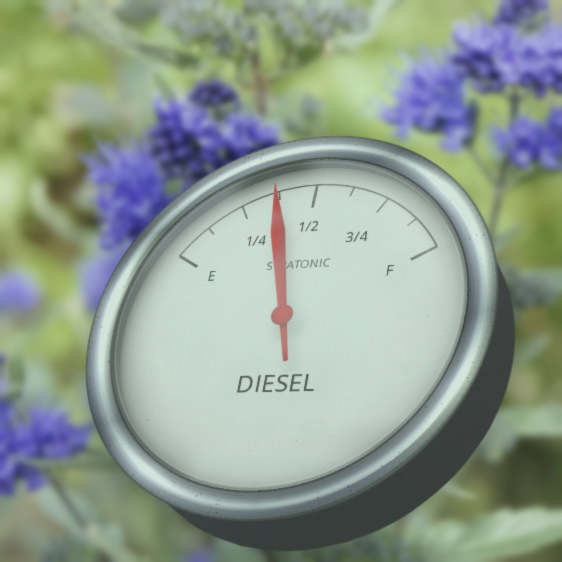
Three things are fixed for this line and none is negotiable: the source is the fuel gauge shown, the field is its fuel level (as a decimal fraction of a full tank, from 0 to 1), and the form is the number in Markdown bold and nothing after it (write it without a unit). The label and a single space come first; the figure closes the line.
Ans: **0.375**
